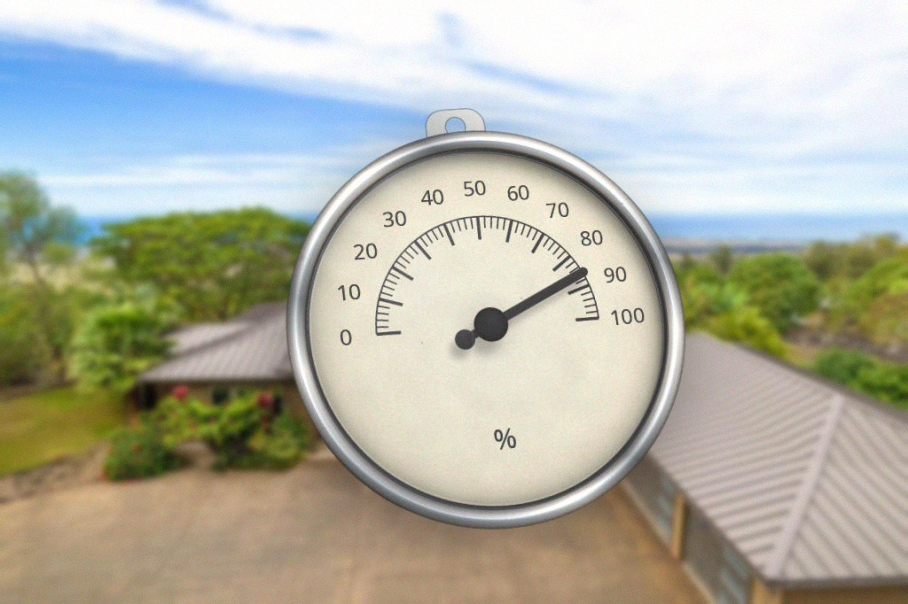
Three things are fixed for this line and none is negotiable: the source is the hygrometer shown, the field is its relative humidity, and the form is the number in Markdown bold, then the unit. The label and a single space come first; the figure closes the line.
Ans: **86** %
